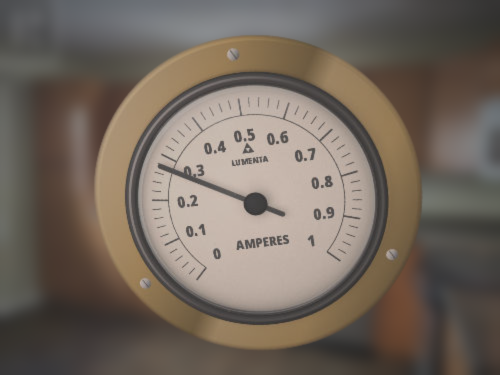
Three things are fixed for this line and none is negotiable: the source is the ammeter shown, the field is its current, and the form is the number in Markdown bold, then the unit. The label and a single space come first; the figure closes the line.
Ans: **0.28** A
